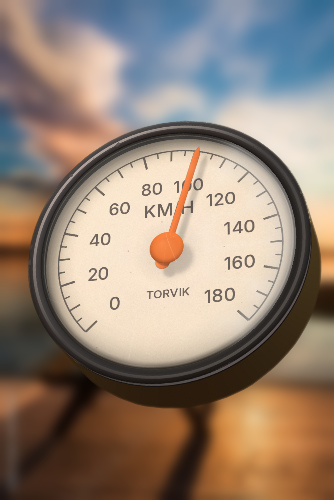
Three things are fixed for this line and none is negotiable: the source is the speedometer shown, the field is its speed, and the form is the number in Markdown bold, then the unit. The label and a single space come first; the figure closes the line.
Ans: **100** km/h
